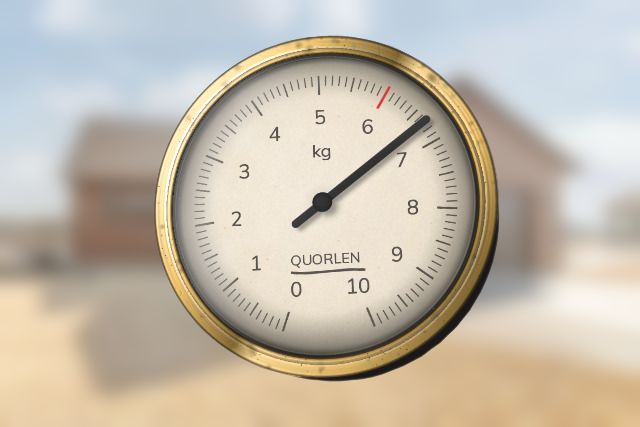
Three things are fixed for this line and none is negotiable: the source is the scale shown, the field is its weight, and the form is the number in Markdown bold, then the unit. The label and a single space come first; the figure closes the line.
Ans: **6.7** kg
